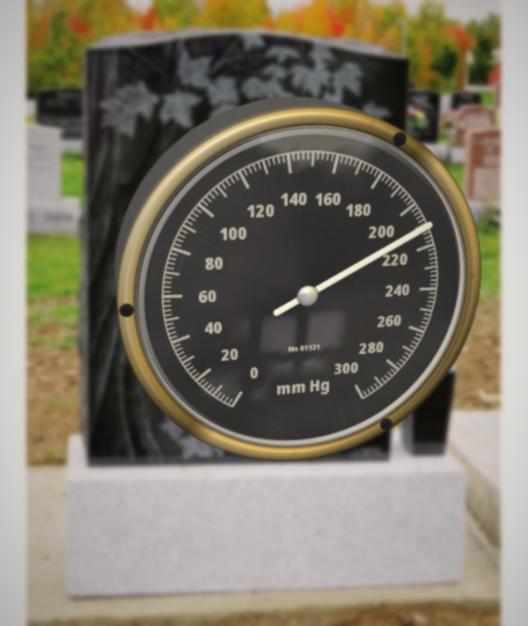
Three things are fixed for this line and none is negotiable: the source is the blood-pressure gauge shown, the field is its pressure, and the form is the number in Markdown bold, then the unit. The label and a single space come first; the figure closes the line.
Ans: **210** mmHg
